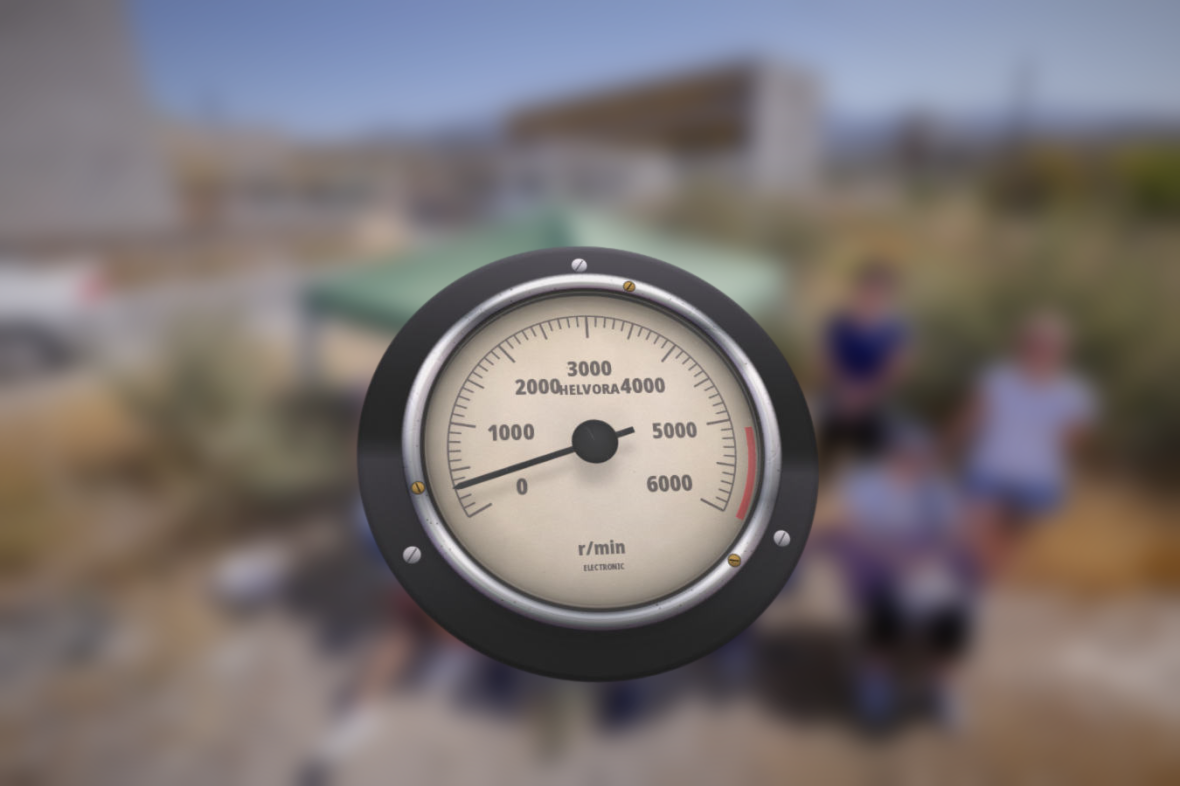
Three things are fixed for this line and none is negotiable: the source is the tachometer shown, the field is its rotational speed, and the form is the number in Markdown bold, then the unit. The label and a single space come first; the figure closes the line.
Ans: **300** rpm
